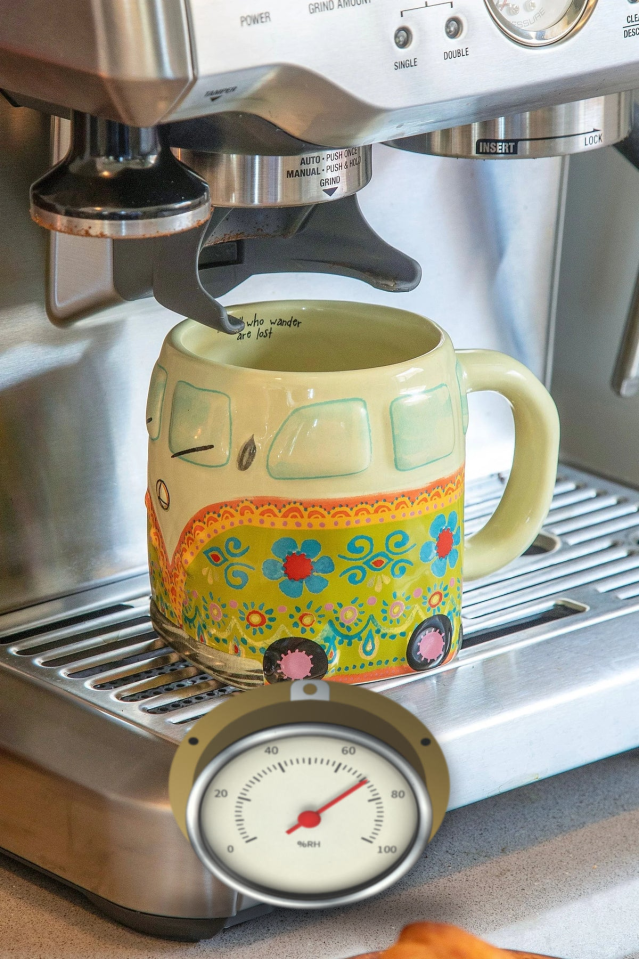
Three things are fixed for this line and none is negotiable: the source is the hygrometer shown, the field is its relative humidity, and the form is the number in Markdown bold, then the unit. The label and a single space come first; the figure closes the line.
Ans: **70** %
